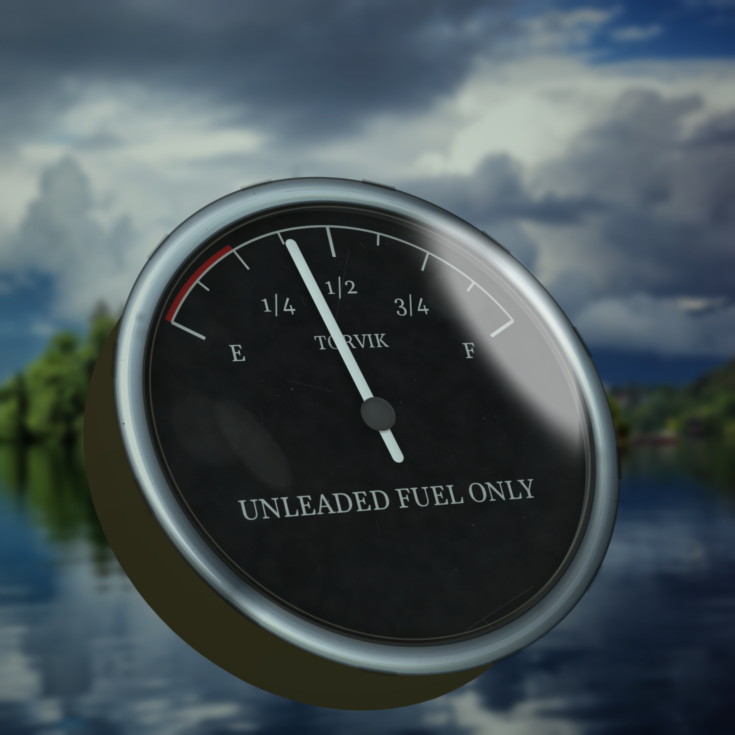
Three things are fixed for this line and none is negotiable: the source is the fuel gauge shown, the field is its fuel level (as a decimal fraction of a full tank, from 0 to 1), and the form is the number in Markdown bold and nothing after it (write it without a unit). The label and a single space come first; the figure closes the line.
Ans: **0.375**
